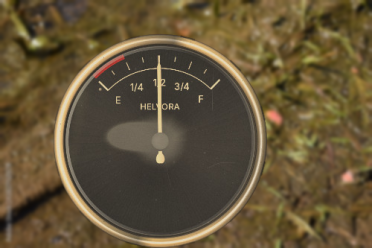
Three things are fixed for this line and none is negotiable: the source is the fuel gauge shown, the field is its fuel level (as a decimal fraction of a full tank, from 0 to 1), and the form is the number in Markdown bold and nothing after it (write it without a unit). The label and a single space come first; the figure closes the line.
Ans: **0.5**
